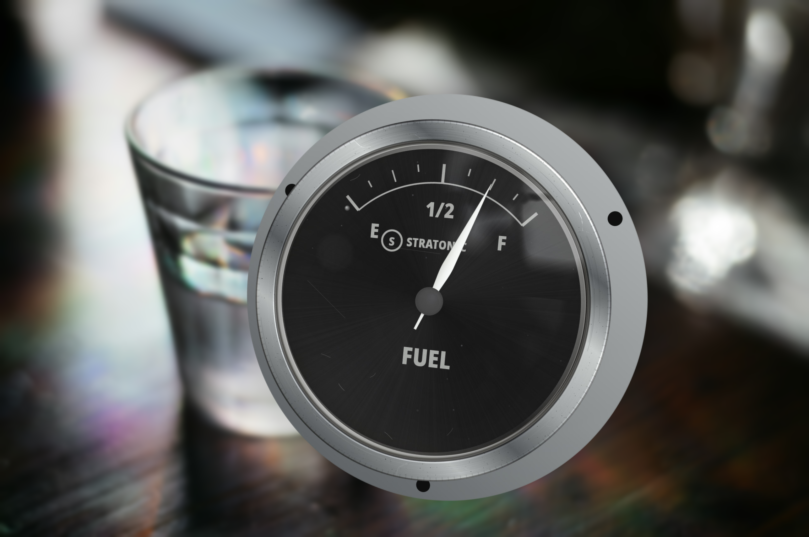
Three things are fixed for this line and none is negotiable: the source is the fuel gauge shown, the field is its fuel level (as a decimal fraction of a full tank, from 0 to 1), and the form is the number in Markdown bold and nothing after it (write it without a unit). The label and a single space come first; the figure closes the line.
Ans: **0.75**
